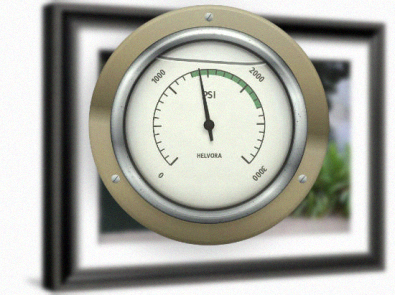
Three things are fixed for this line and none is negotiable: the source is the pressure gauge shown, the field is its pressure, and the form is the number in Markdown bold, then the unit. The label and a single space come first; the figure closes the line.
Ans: **1400** psi
